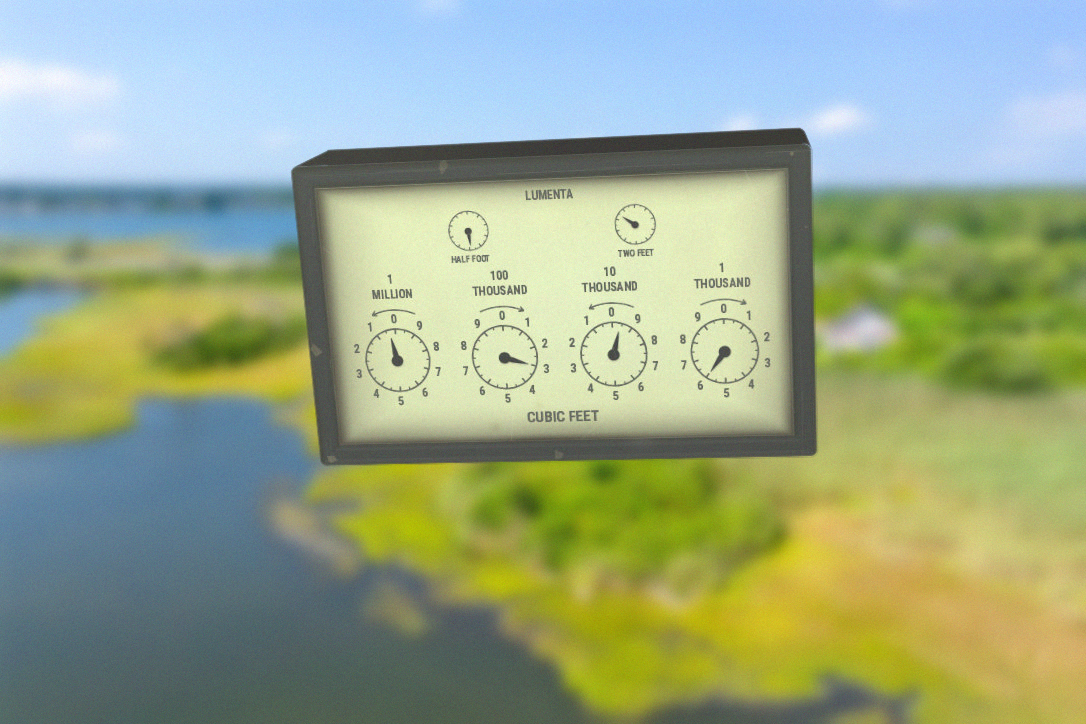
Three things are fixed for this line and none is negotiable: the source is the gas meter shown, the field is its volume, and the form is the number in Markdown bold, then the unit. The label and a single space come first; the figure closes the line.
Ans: **29600** ft³
